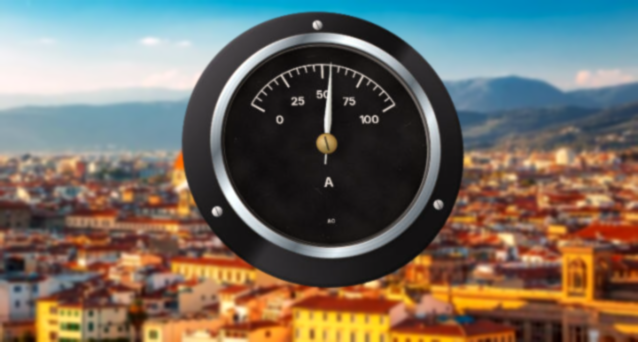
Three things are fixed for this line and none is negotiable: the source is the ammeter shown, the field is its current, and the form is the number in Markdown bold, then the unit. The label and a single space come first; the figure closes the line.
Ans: **55** A
